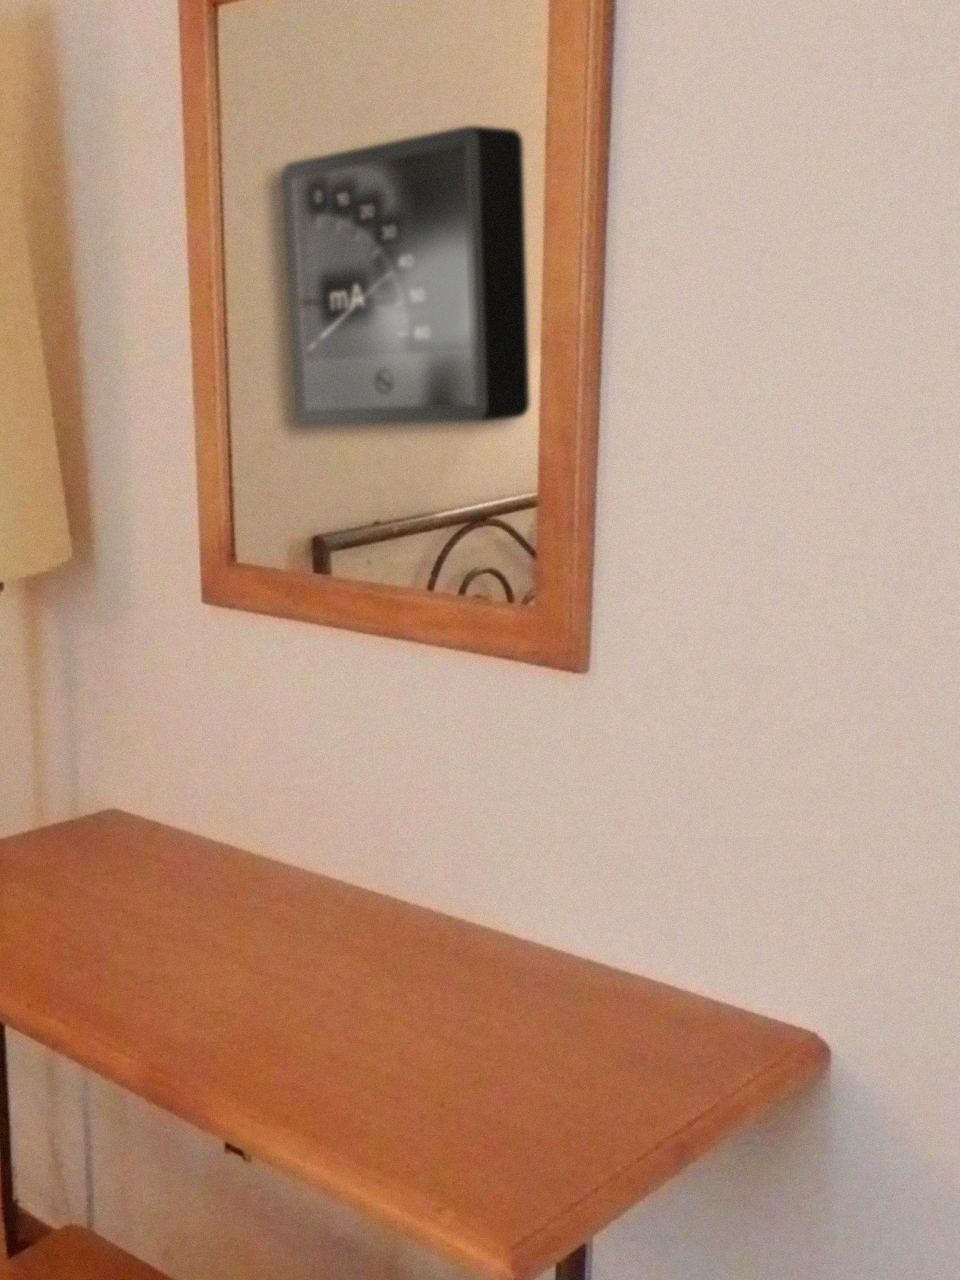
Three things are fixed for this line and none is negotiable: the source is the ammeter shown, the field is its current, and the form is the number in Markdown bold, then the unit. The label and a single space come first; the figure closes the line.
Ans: **40** mA
